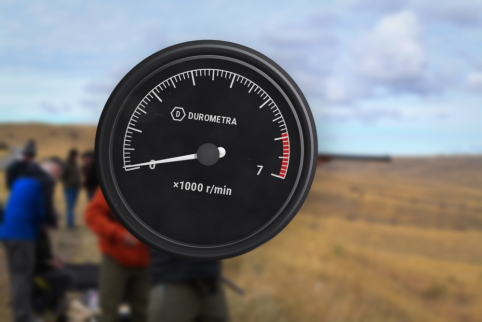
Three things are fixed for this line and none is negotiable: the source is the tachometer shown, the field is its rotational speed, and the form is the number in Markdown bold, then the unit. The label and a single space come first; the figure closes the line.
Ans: **100** rpm
